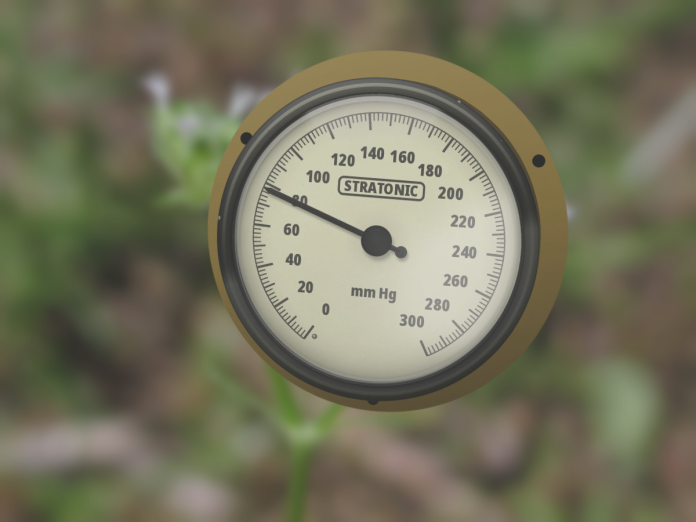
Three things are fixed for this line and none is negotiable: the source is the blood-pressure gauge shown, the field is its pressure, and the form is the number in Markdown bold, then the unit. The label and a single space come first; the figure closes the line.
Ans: **78** mmHg
